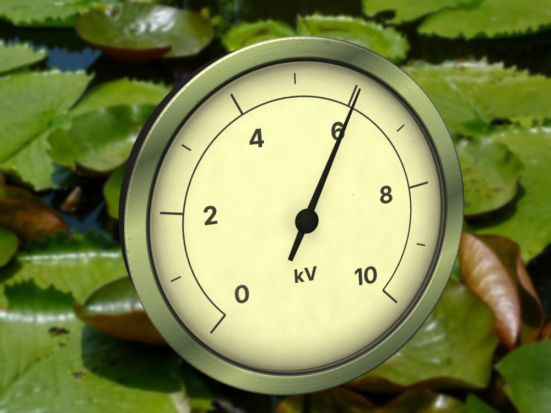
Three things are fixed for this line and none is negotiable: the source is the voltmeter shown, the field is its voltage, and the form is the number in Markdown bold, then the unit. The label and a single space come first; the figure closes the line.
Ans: **6** kV
